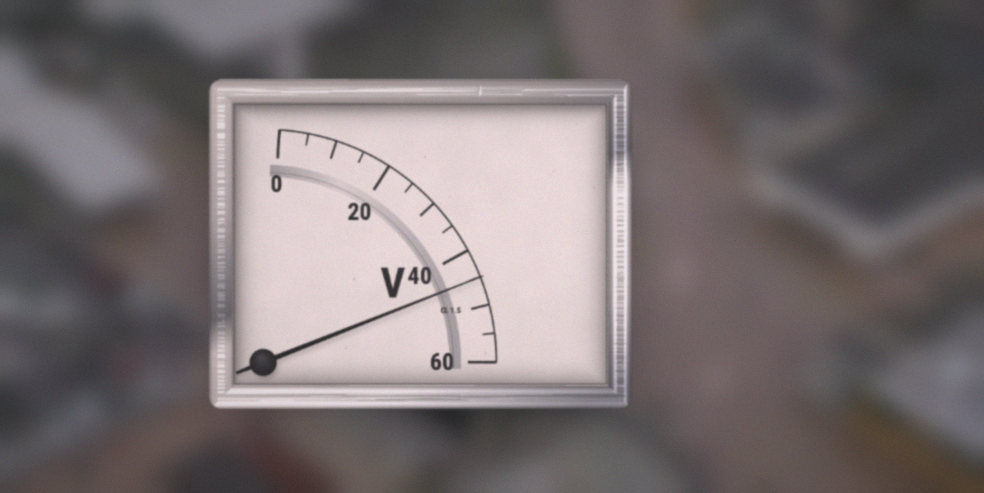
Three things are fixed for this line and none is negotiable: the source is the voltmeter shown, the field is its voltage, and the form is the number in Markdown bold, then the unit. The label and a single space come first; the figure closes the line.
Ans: **45** V
